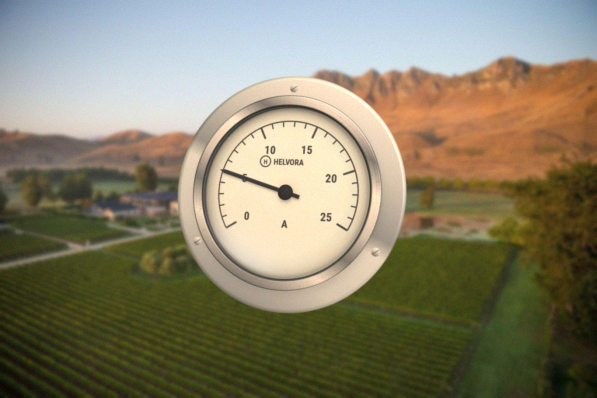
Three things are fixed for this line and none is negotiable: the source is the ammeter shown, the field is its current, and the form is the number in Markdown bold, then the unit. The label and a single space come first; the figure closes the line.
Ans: **5** A
